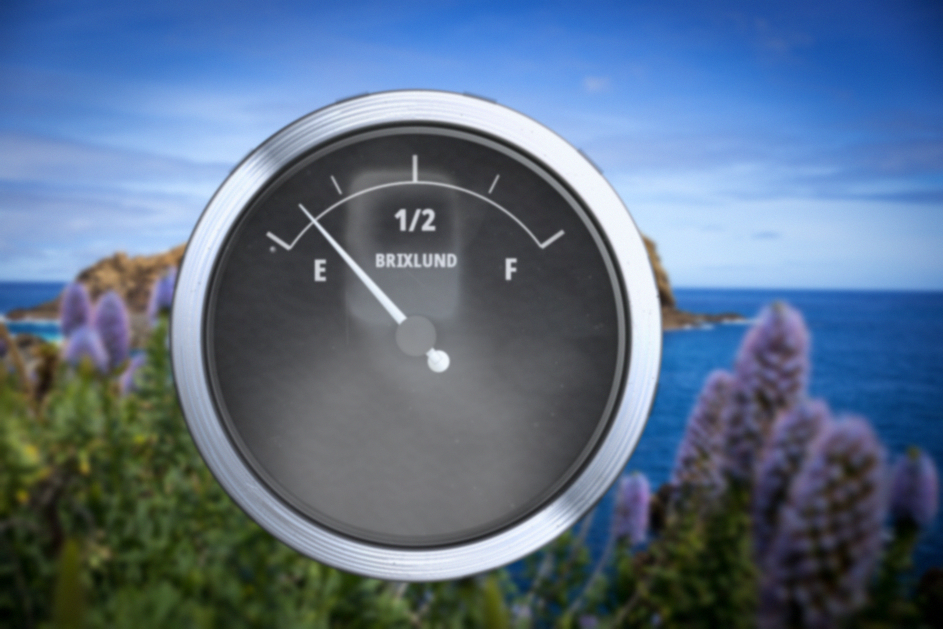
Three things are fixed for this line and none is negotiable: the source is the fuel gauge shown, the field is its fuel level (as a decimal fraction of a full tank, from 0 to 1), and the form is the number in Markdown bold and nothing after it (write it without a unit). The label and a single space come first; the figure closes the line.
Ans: **0.125**
